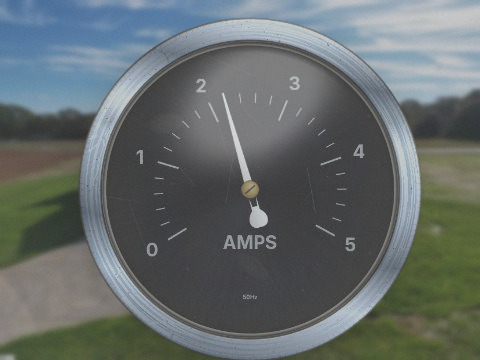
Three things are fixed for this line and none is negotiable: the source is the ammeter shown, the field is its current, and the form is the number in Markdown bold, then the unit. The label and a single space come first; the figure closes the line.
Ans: **2.2** A
